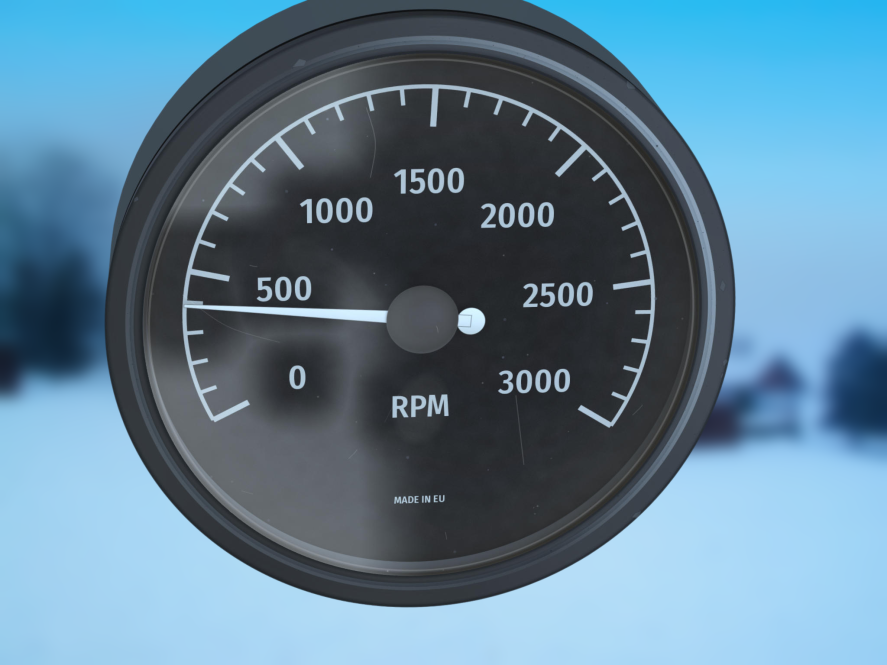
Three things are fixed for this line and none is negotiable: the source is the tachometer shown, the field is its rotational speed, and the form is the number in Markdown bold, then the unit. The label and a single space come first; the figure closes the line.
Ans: **400** rpm
